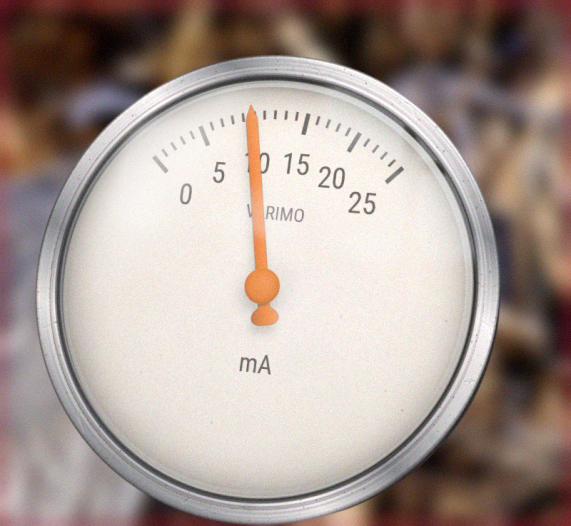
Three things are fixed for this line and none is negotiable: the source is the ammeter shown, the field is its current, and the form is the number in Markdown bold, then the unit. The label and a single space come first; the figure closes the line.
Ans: **10** mA
